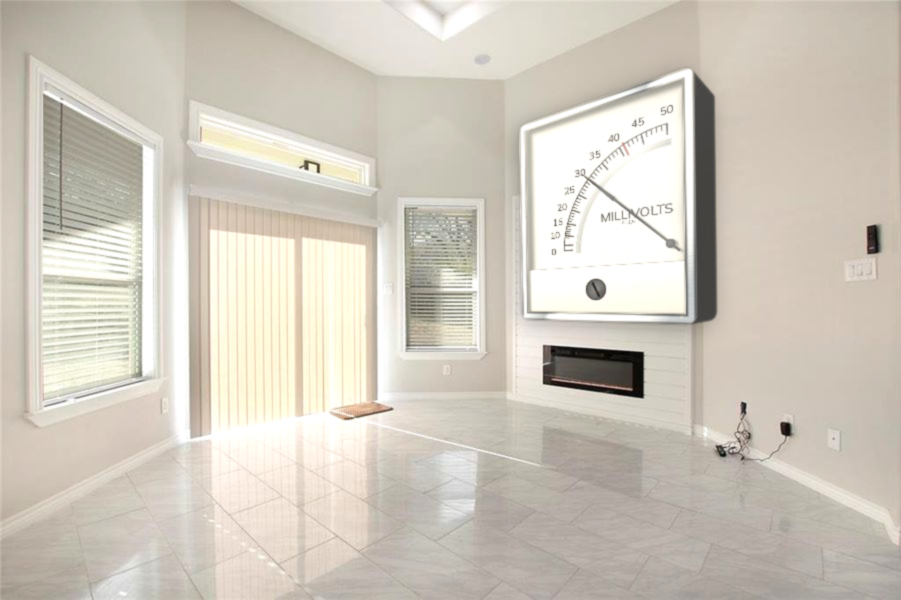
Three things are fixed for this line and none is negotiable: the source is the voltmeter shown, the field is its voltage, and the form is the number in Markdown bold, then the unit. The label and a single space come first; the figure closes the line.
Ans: **30** mV
